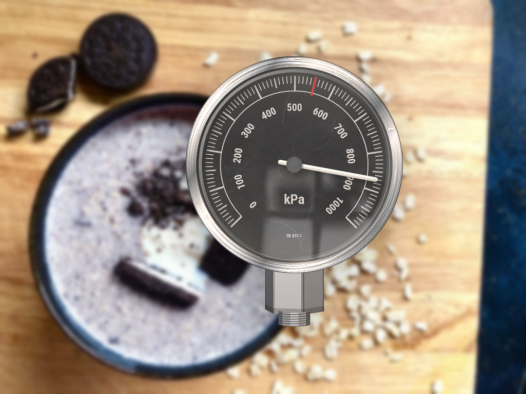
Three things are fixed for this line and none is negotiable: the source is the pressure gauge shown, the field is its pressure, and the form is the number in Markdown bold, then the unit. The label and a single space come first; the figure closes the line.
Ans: **870** kPa
